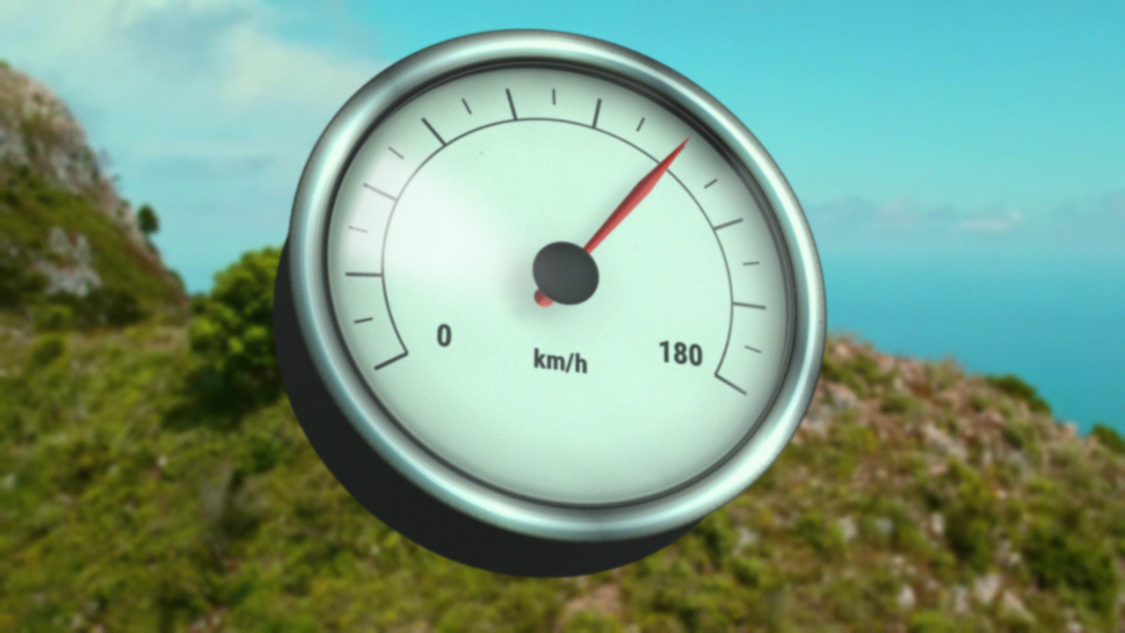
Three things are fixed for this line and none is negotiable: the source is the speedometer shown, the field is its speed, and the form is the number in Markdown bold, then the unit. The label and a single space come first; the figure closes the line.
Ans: **120** km/h
